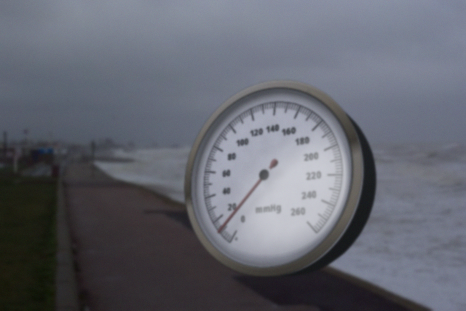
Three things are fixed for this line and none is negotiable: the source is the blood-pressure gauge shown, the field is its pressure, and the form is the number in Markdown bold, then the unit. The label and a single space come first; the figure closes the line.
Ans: **10** mmHg
